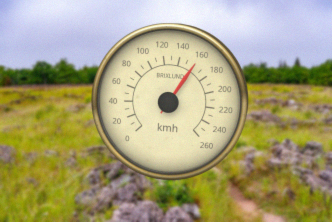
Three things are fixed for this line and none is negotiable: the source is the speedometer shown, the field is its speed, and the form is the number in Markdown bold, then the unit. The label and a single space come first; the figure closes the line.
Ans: **160** km/h
